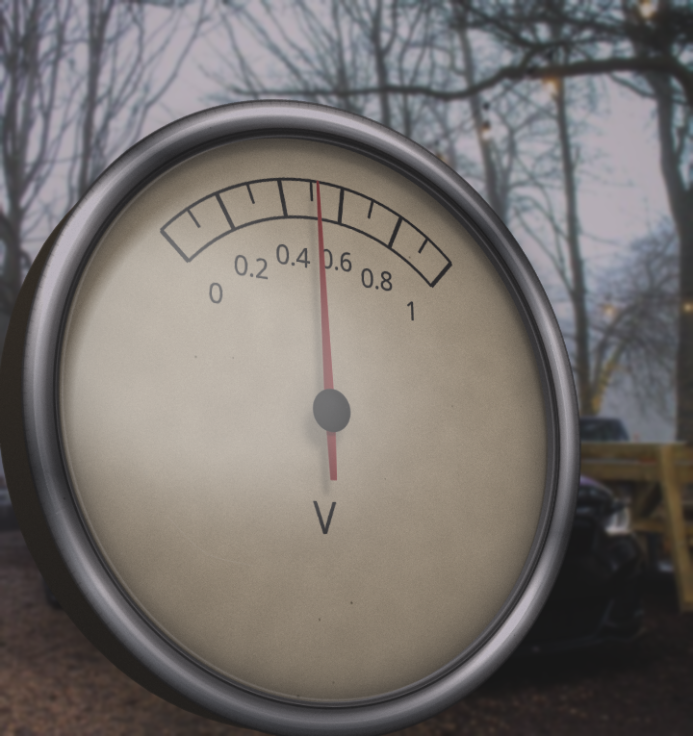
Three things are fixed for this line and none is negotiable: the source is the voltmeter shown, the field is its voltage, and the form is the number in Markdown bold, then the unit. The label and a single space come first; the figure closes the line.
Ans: **0.5** V
